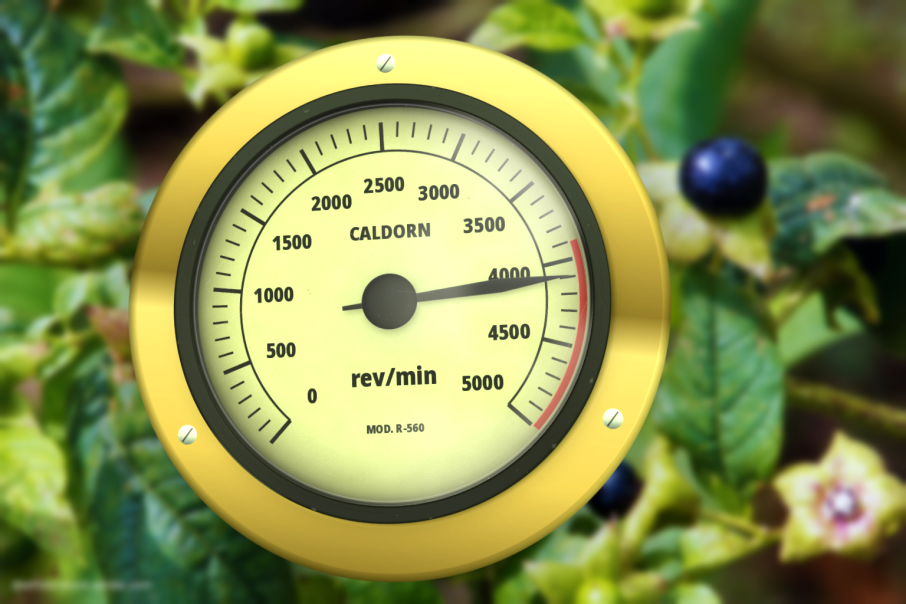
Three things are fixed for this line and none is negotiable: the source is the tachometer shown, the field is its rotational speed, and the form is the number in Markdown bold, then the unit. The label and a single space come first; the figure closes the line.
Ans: **4100** rpm
